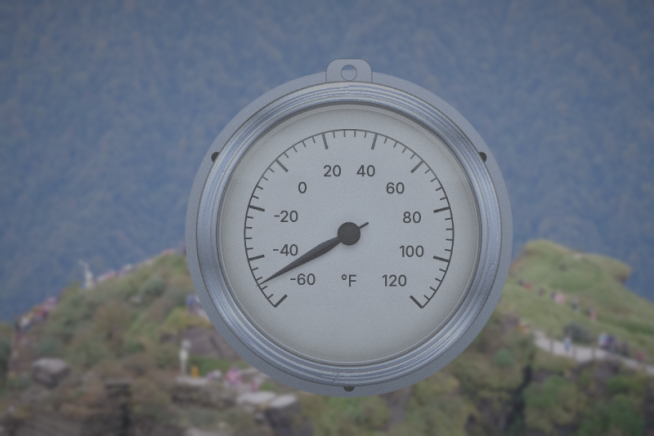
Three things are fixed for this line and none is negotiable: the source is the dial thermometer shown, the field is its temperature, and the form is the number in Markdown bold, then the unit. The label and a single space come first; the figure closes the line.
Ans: **-50** °F
